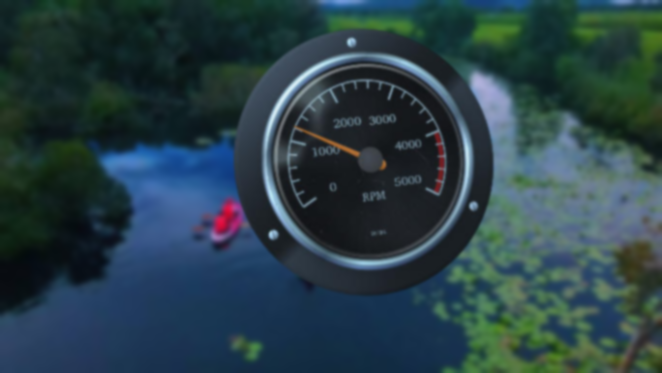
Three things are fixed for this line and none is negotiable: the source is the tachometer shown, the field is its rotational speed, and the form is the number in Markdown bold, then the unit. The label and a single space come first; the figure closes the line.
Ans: **1200** rpm
